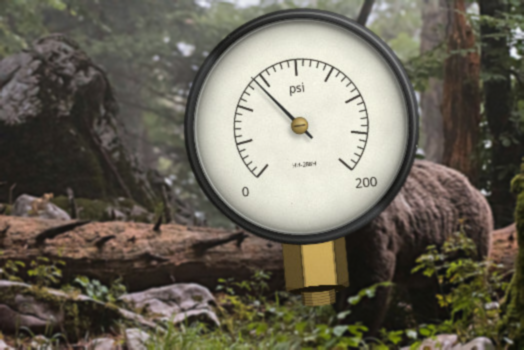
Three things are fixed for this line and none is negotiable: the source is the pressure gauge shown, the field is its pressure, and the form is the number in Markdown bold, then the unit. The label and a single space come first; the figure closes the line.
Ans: **70** psi
